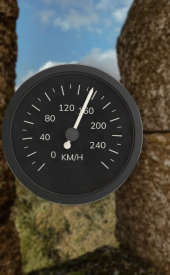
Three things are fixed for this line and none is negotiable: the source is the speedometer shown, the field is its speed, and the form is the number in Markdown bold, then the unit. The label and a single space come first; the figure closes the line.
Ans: **155** km/h
